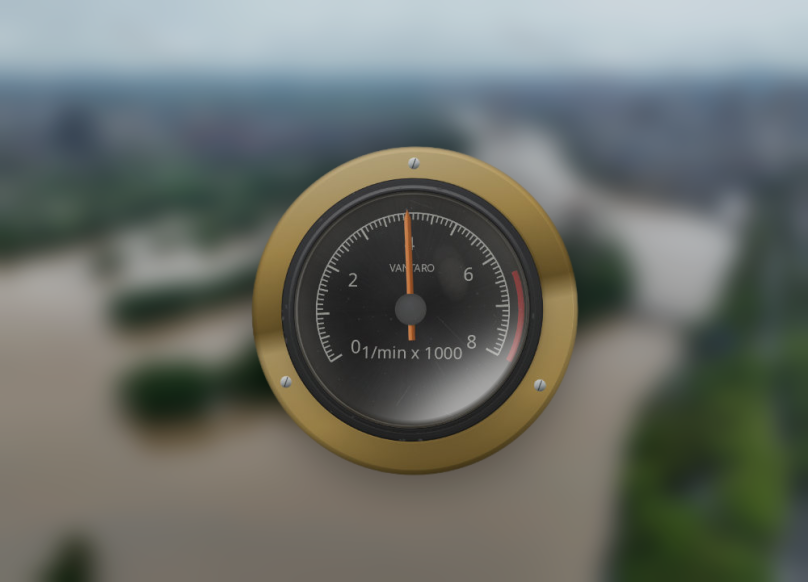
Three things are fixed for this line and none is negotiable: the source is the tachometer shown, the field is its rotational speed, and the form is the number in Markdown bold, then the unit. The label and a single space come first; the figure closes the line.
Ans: **4000** rpm
